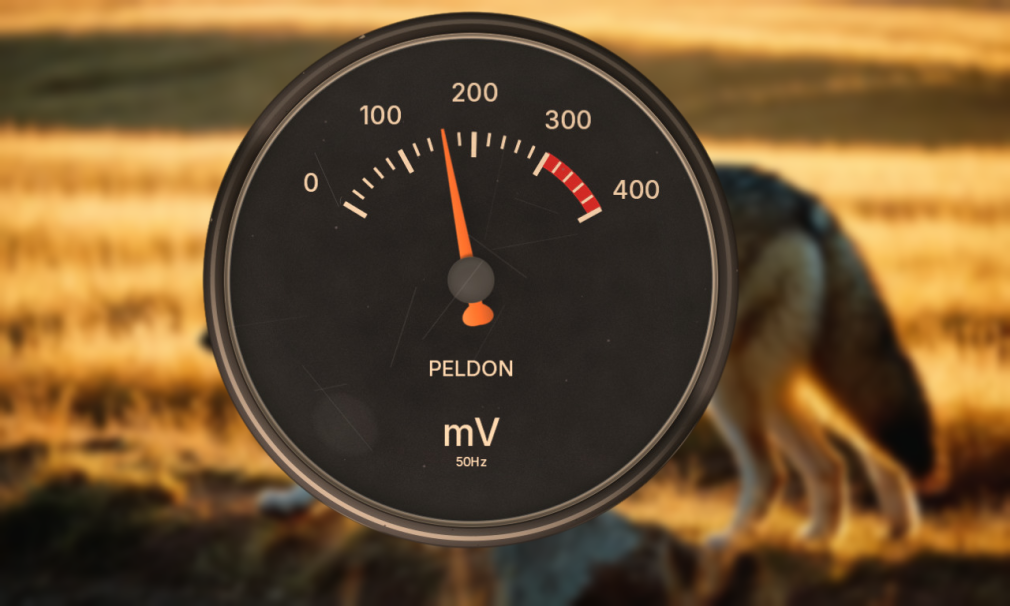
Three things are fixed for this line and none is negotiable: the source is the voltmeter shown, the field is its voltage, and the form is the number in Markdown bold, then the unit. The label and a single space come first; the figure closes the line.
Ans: **160** mV
